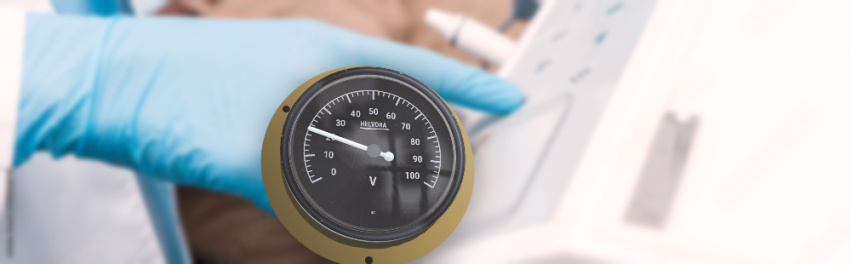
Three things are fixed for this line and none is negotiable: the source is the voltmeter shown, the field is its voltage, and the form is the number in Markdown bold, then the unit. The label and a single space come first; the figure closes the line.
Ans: **20** V
